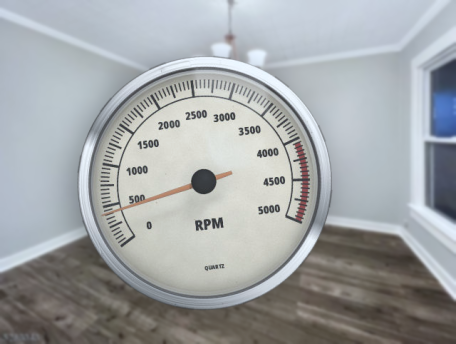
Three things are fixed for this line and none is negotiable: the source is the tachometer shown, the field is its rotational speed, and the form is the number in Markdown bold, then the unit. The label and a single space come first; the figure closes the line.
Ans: **400** rpm
